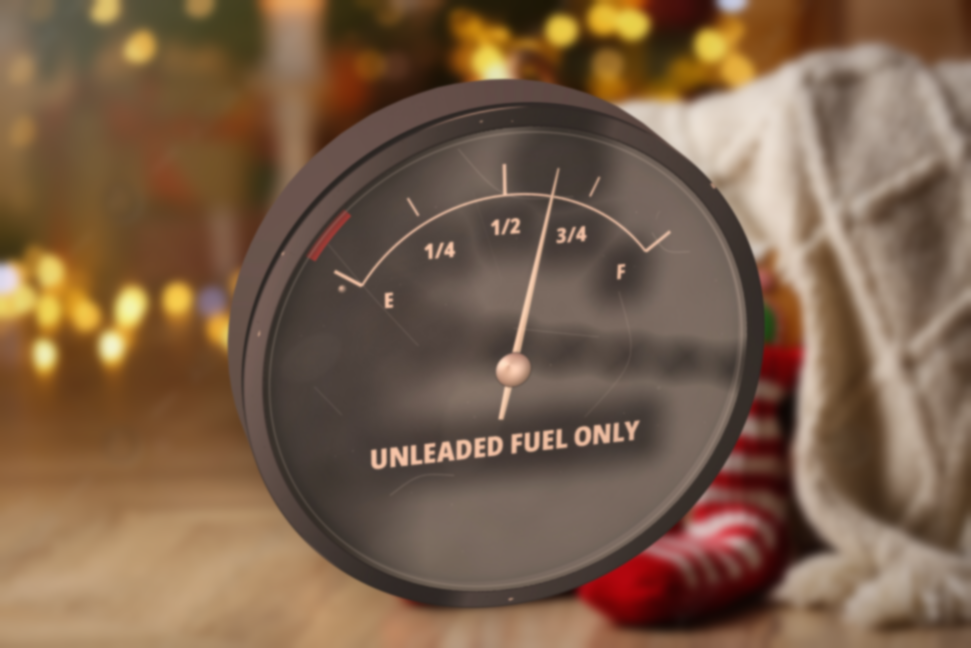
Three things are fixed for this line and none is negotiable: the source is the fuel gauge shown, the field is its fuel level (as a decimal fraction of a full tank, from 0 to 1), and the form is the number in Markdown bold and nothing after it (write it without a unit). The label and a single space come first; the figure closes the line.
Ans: **0.625**
